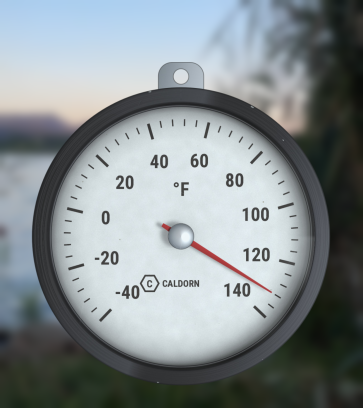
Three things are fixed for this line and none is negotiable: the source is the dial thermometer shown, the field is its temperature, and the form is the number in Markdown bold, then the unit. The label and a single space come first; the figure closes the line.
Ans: **132** °F
